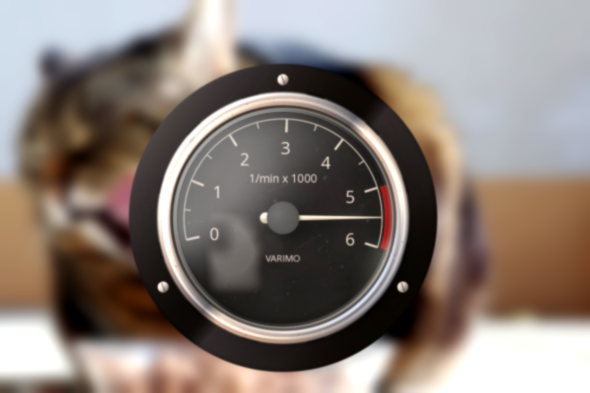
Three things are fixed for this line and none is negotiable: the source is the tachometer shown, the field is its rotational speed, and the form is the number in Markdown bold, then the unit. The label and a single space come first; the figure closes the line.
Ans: **5500** rpm
